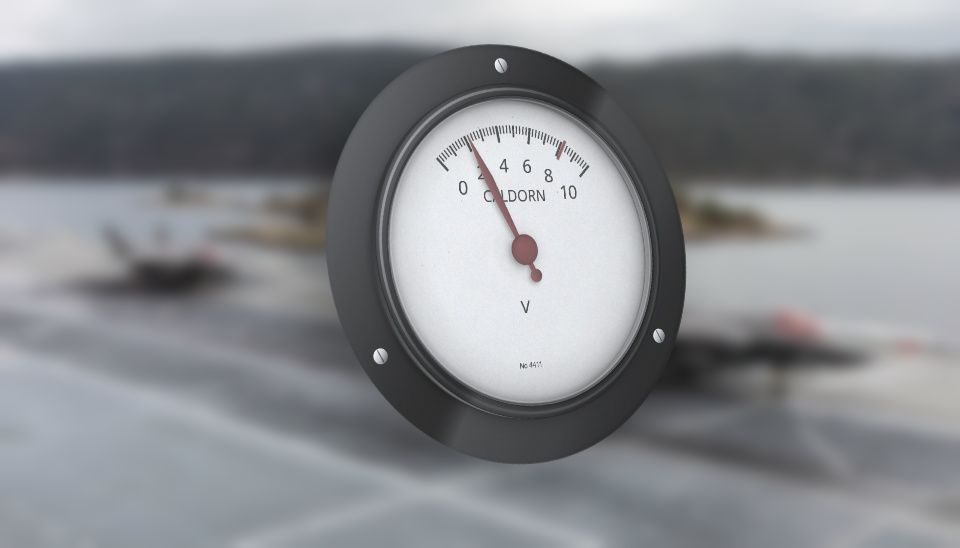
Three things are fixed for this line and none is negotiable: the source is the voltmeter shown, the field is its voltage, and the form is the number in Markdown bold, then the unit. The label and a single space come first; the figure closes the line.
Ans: **2** V
